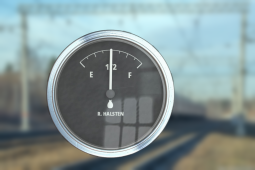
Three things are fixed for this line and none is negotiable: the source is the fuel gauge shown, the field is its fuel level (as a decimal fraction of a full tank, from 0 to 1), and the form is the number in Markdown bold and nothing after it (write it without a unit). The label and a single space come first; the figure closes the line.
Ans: **0.5**
